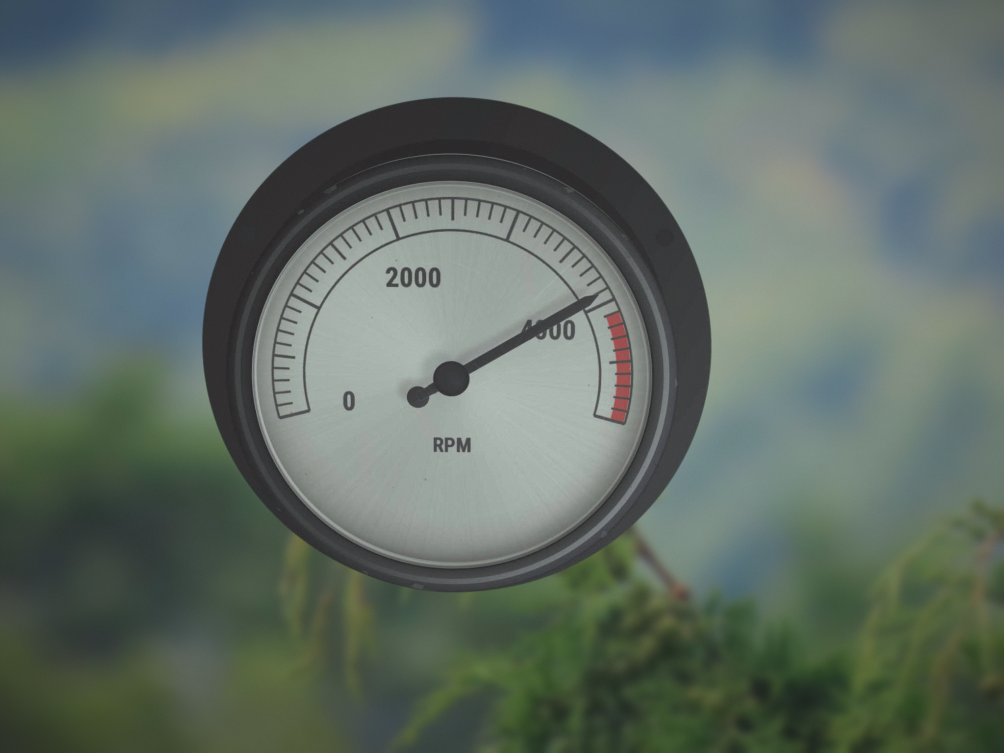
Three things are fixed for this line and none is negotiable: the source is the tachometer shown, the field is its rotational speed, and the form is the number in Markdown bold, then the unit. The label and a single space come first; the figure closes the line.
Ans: **3900** rpm
